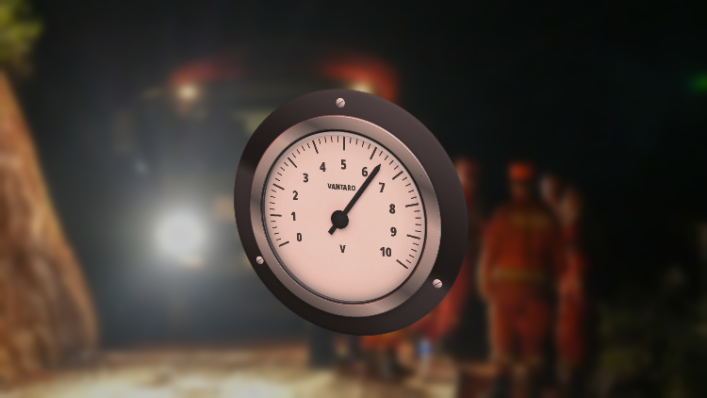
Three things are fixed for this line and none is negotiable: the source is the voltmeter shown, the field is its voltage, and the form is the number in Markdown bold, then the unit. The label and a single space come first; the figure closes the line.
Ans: **6.4** V
